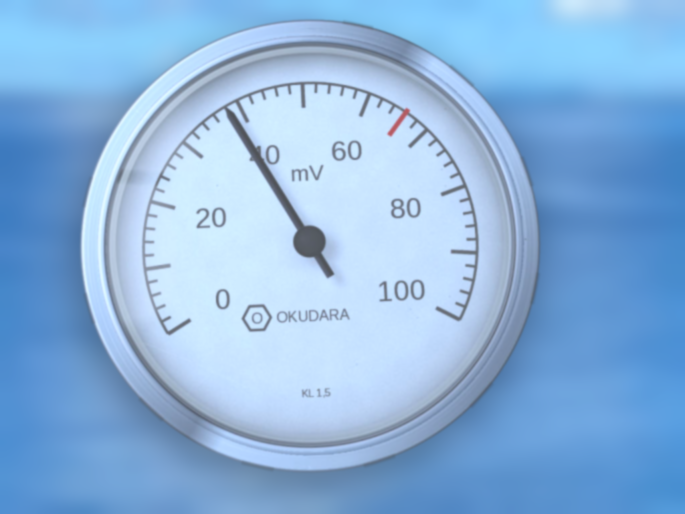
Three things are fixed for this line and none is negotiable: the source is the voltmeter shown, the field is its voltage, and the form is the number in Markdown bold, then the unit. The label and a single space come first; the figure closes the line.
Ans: **38** mV
